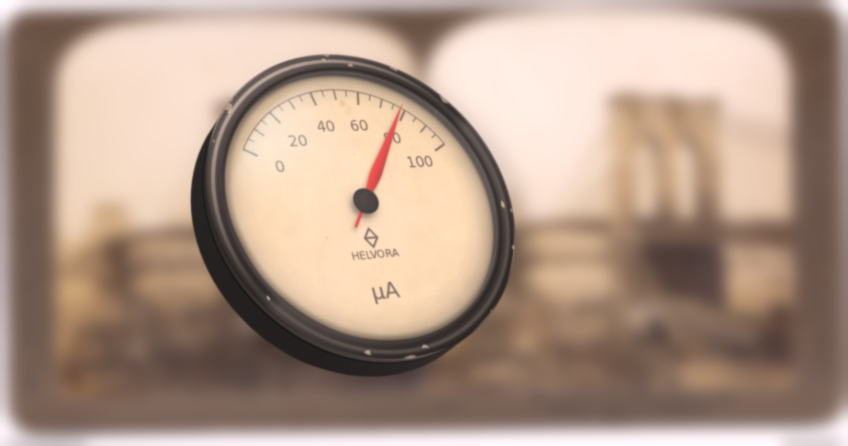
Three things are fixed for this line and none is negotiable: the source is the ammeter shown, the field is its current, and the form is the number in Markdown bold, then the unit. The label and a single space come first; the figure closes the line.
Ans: **77.5** µA
